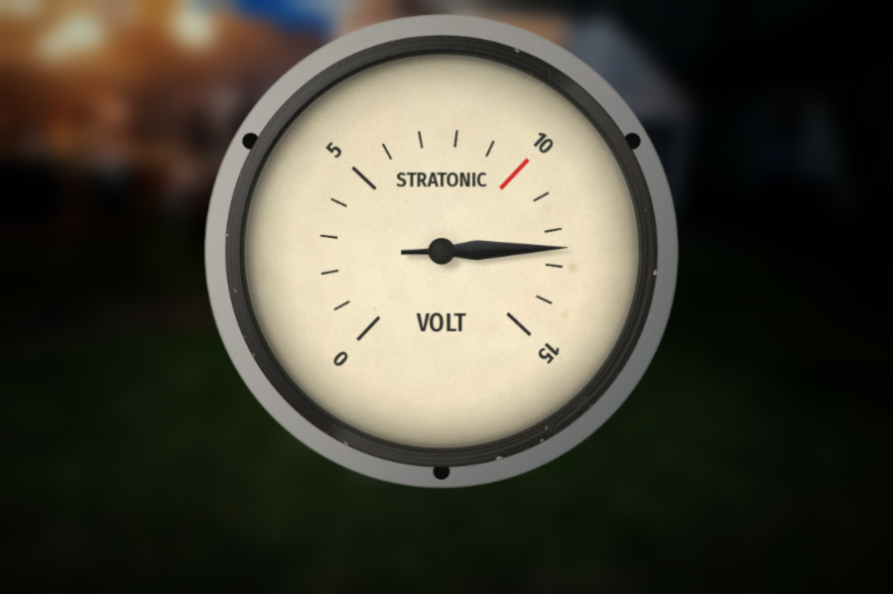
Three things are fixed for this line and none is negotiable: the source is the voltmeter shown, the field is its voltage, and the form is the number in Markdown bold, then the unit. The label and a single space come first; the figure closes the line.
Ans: **12.5** V
